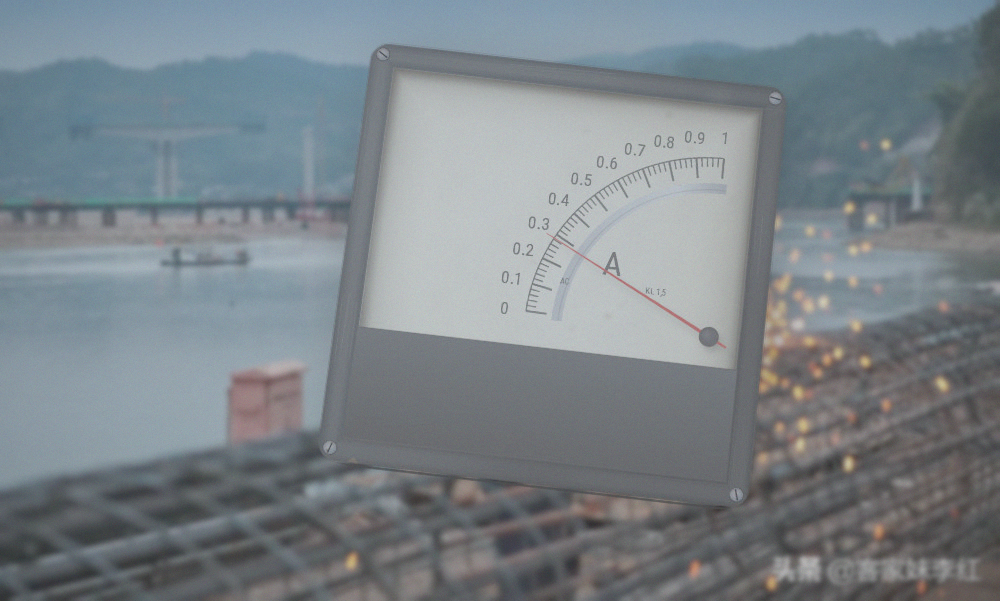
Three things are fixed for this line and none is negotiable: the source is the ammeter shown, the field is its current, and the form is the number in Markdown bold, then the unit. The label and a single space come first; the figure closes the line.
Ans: **0.28** A
